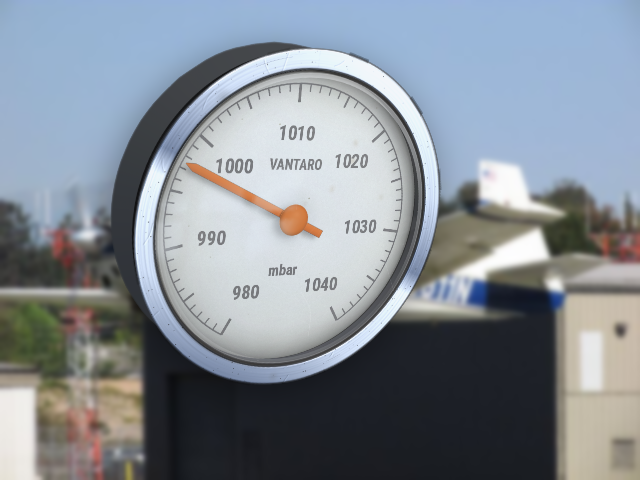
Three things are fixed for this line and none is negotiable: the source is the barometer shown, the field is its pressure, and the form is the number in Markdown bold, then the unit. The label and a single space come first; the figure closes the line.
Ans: **997.5** mbar
